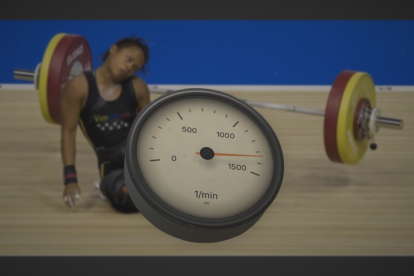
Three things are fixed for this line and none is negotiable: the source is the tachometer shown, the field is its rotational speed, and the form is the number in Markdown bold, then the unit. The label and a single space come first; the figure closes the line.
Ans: **1350** rpm
